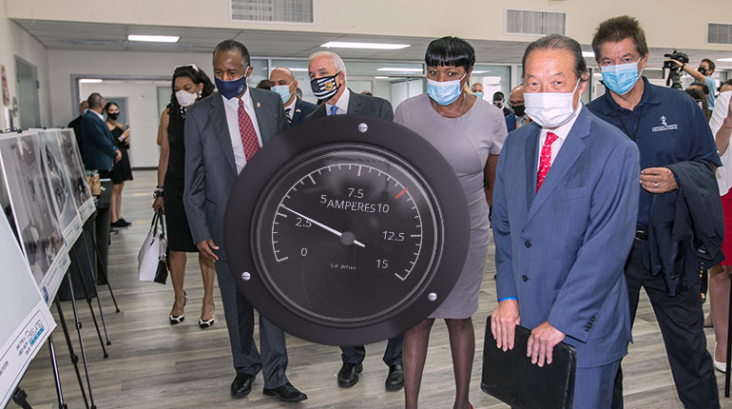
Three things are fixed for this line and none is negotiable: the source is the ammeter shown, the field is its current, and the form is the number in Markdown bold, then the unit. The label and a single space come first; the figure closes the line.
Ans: **3** A
